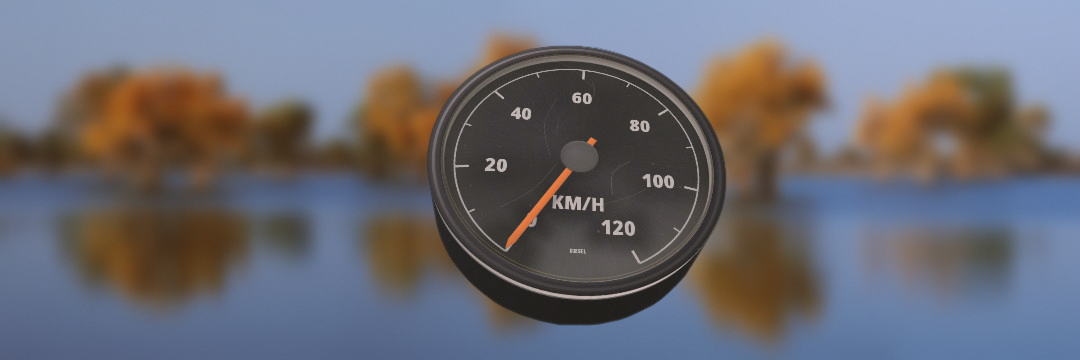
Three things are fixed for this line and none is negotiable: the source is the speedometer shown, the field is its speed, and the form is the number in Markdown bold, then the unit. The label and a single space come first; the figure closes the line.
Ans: **0** km/h
